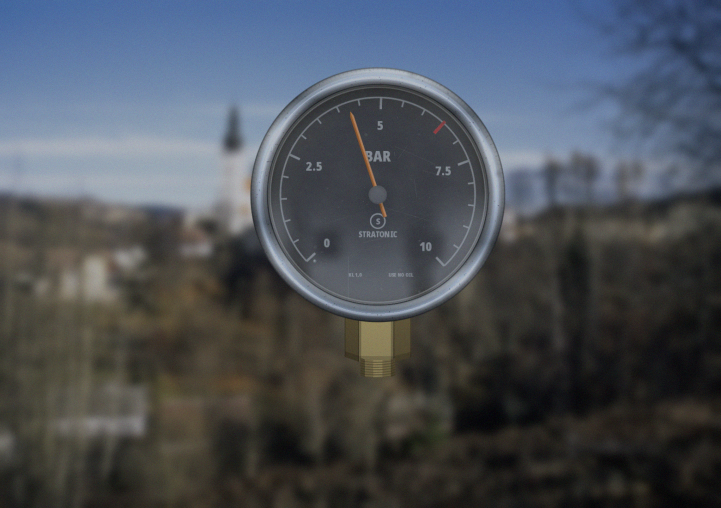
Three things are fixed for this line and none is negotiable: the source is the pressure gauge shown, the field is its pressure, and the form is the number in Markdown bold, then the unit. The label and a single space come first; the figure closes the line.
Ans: **4.25** bar
